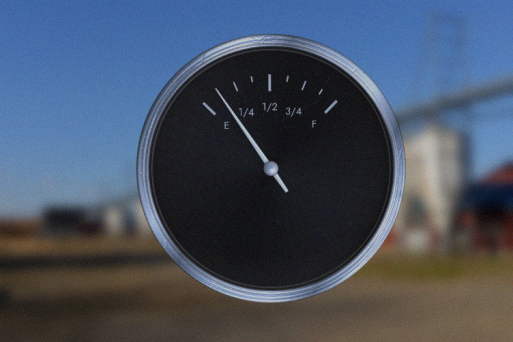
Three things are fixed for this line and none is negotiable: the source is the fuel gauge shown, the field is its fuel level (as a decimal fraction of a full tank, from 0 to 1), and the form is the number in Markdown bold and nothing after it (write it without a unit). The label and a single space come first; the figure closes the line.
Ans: **0.125**
